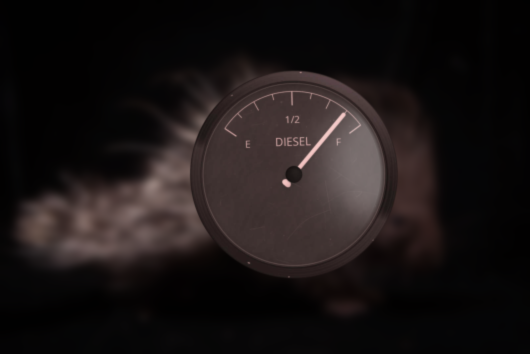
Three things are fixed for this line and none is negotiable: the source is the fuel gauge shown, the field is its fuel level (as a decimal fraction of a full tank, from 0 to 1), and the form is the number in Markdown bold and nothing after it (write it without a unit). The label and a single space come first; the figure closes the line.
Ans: **0.875**
